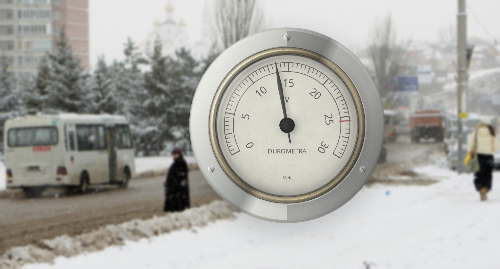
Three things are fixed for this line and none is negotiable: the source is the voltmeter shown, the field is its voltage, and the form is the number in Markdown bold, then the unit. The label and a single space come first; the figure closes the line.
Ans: **13.5** V
